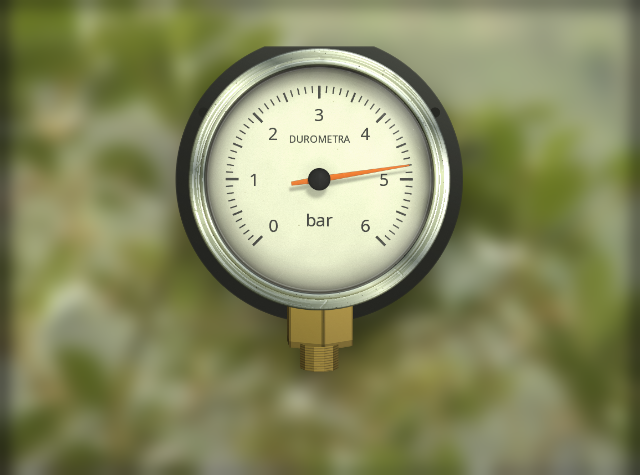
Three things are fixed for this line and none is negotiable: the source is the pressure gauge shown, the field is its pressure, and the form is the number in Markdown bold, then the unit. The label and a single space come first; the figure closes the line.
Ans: **4.8** bar
